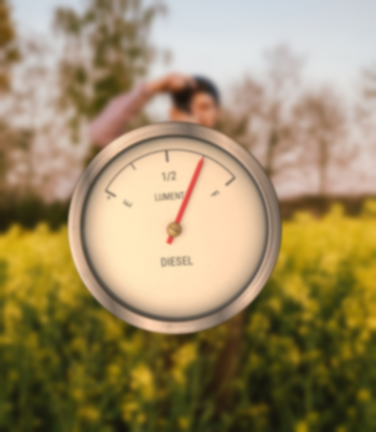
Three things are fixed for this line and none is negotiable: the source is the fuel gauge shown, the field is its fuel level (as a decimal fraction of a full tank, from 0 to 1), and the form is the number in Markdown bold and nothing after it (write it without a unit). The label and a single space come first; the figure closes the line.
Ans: **0.75**
